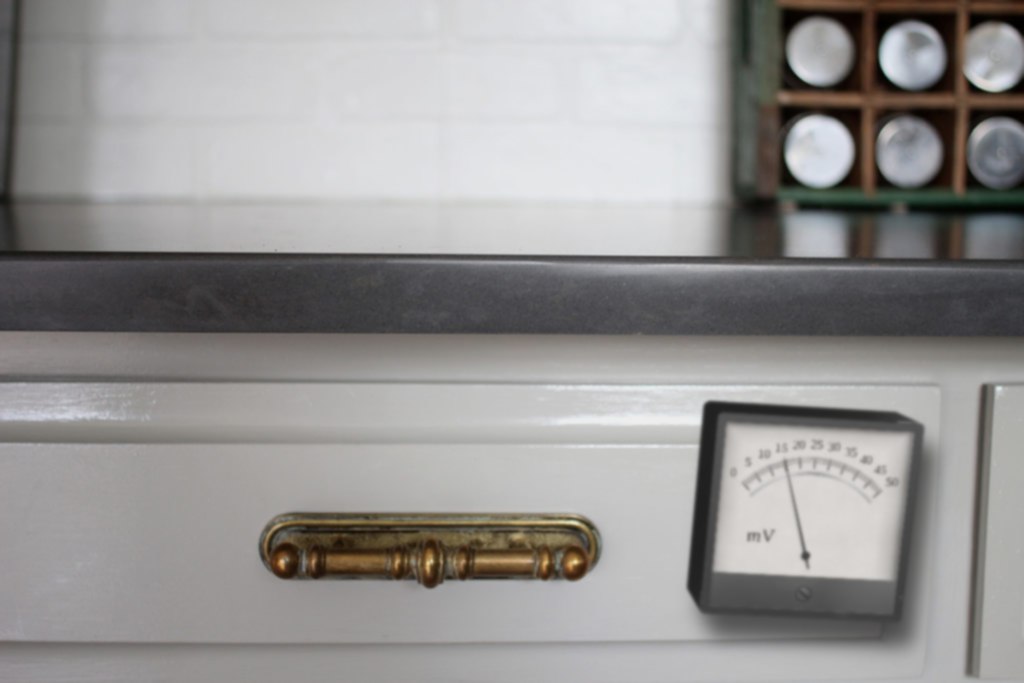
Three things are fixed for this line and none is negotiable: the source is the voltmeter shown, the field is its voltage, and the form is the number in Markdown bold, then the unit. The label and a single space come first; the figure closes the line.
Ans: **15** mV
